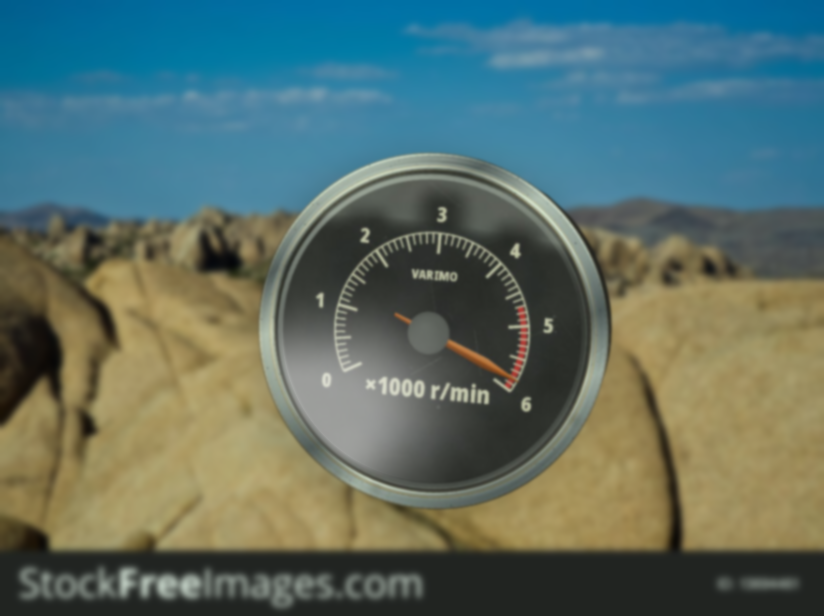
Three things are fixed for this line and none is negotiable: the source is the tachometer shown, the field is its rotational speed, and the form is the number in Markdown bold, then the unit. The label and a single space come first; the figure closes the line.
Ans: **5800** rpm
